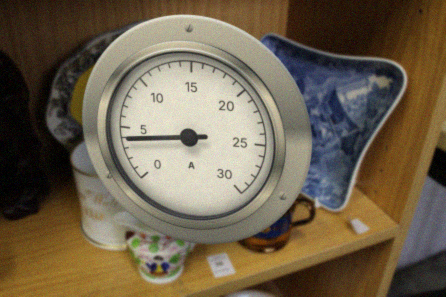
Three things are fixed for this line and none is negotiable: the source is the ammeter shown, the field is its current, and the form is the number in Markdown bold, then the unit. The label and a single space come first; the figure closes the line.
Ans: **4** A
